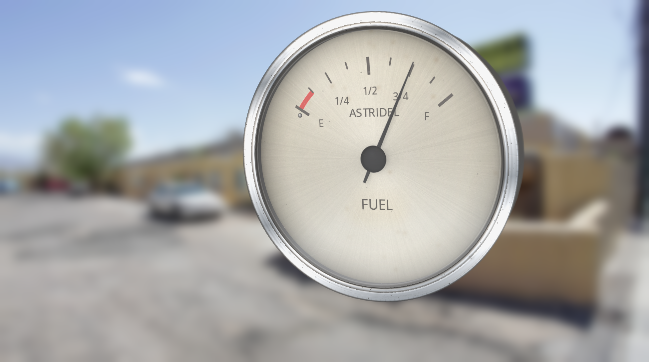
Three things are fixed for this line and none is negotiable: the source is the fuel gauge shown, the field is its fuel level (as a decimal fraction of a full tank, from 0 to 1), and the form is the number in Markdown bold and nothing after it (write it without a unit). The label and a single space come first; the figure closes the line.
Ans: **0.75**
